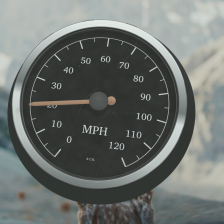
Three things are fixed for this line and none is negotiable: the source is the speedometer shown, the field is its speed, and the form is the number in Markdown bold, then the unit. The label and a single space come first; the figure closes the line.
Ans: **20** mph
